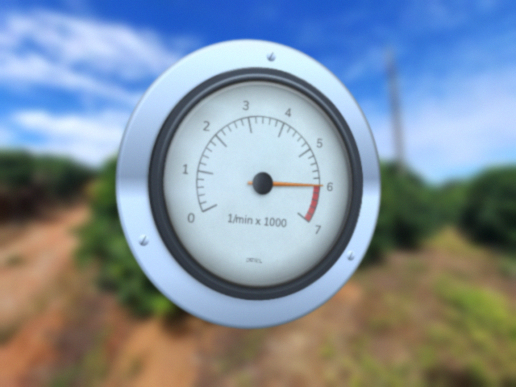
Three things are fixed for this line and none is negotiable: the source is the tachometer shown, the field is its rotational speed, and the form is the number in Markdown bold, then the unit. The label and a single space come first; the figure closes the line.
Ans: **6000** rpm
